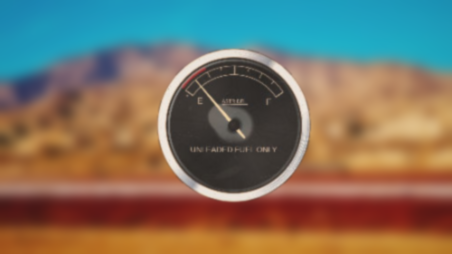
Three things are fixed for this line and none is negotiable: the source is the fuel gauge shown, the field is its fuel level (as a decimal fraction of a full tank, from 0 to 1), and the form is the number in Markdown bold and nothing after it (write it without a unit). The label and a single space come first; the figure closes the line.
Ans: **0.125**
